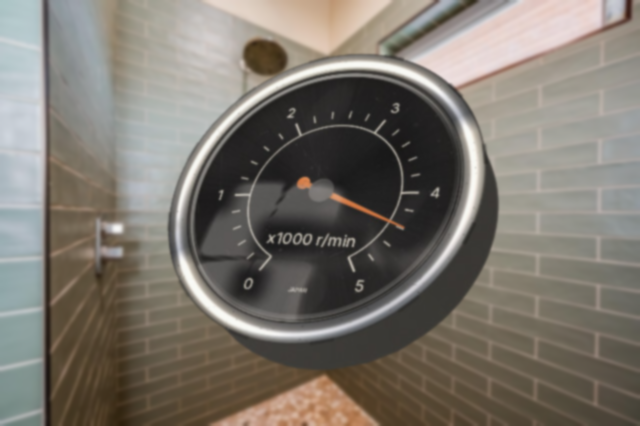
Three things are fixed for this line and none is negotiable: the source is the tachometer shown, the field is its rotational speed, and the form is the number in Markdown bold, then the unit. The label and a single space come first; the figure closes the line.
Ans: **4400** rpm
